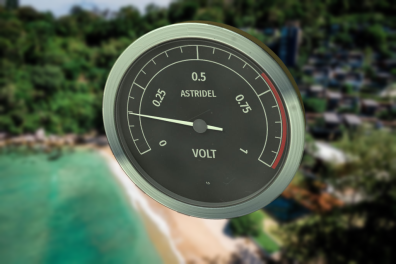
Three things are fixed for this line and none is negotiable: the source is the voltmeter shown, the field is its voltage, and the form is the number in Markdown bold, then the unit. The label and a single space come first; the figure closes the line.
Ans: **0.15** V
